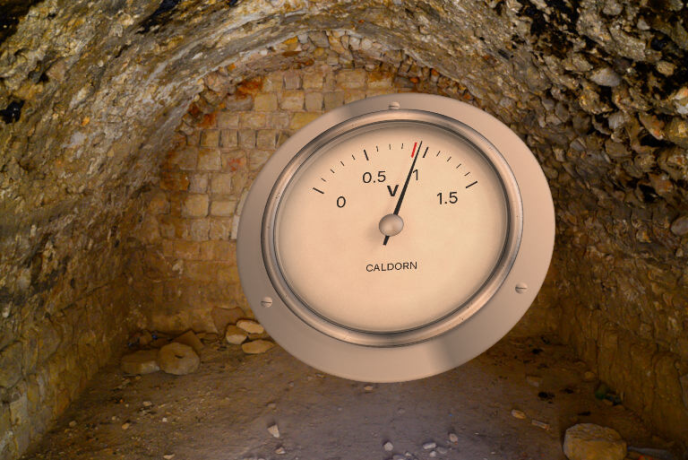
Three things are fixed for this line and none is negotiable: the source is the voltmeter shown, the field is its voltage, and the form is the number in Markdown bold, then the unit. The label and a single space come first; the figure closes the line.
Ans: **0.95** V
